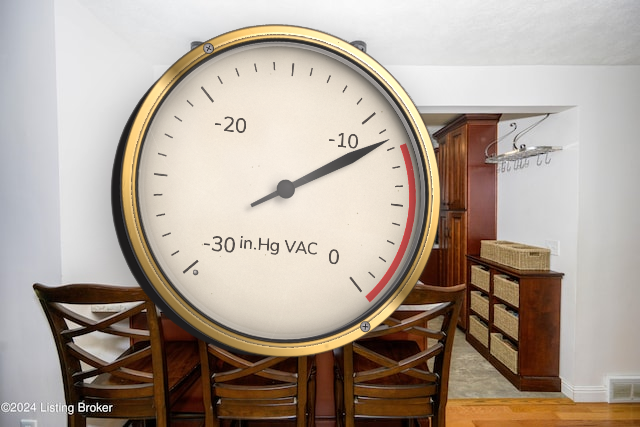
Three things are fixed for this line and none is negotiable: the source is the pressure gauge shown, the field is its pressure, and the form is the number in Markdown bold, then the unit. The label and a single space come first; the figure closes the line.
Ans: **-8.5** inHg
